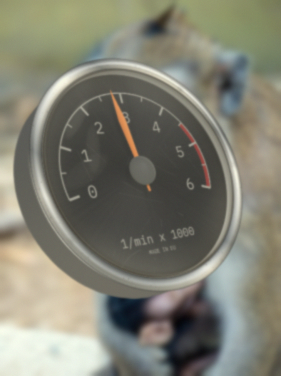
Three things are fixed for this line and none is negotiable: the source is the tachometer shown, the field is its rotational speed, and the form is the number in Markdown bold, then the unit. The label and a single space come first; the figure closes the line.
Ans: **2750** rpm
